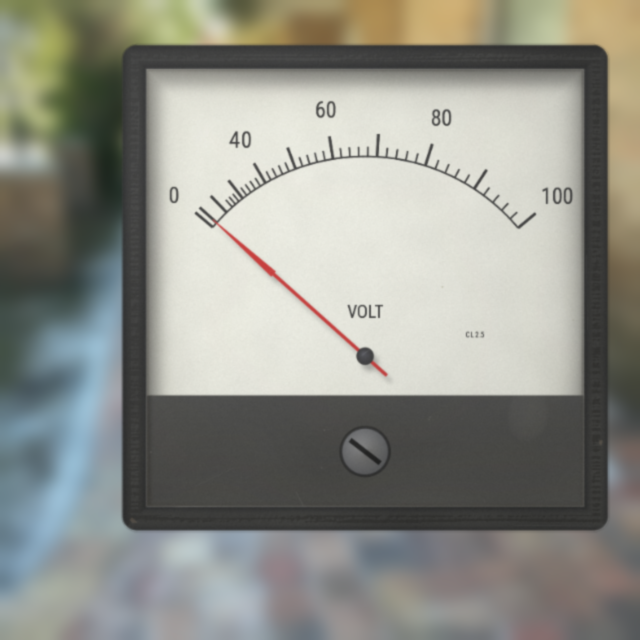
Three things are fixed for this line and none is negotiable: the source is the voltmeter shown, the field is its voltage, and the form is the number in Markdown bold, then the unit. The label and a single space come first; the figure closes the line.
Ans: **10** V
